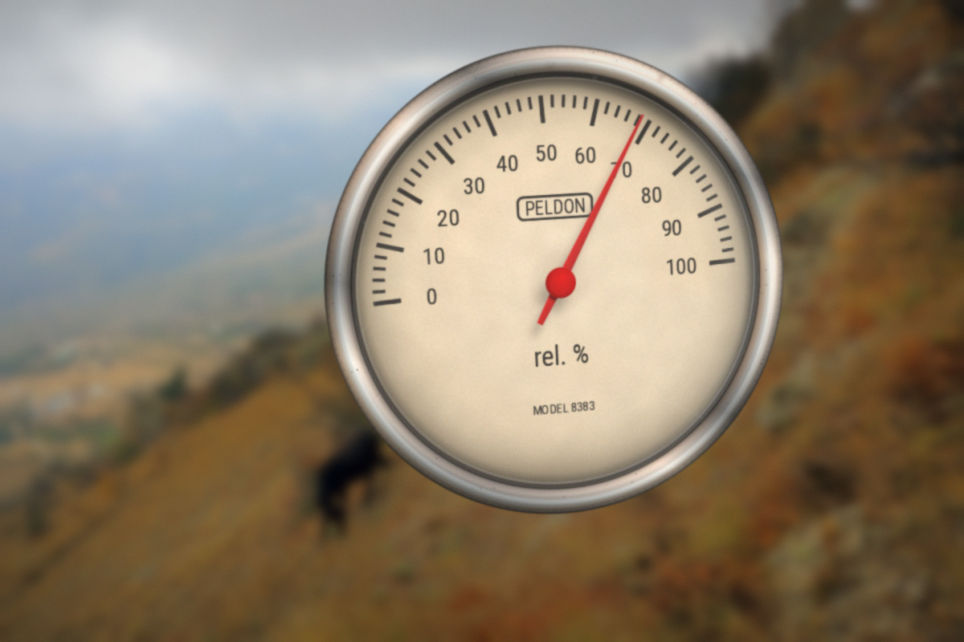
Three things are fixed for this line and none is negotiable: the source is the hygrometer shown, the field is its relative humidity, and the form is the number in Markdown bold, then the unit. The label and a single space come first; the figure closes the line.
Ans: **68** %
